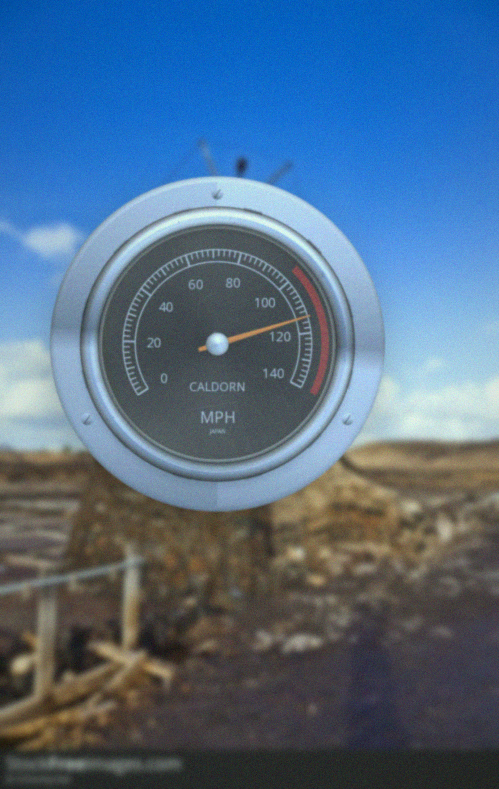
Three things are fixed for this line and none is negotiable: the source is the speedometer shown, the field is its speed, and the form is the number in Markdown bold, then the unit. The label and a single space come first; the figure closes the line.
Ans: **114** mph
